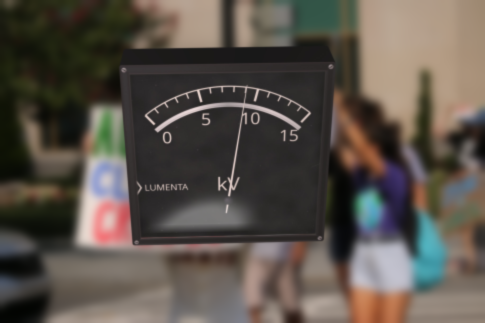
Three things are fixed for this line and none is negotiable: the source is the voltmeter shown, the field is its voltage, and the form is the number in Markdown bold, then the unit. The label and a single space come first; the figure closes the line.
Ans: **9** kV
